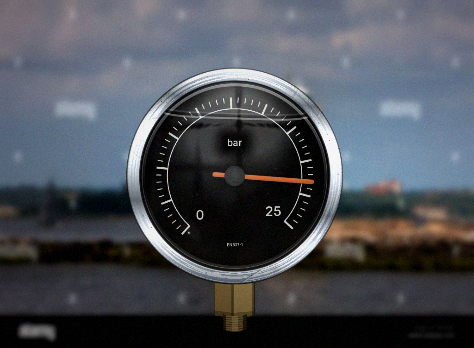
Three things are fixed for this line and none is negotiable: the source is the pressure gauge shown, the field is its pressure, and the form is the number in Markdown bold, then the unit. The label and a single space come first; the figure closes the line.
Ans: **21.5** bar
